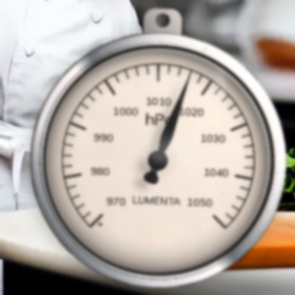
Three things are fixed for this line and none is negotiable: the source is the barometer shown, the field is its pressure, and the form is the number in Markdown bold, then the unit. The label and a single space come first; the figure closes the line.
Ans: **1016** hPa
